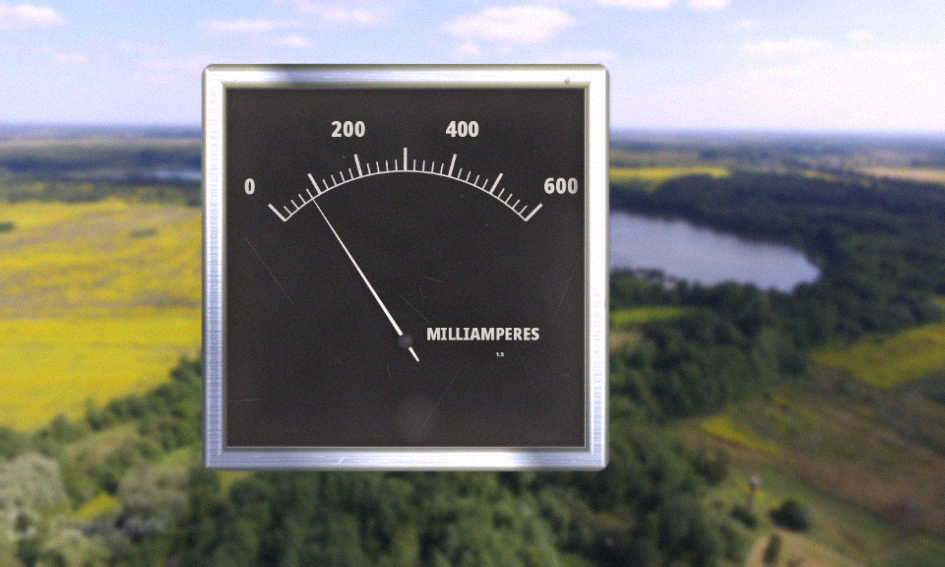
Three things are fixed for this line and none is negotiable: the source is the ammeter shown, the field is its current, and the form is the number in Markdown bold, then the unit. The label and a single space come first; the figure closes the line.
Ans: **80** mA
